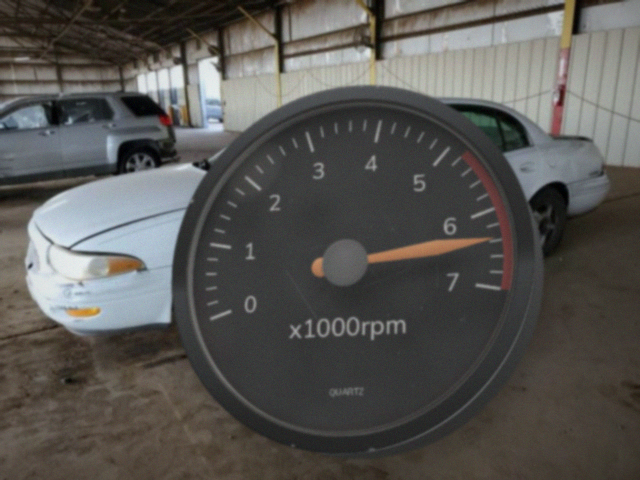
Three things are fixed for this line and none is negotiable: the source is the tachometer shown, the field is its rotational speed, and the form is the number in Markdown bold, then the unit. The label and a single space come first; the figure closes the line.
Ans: **6400** rpm
